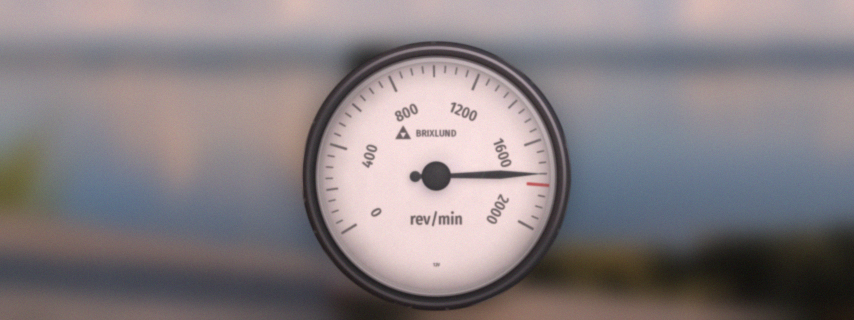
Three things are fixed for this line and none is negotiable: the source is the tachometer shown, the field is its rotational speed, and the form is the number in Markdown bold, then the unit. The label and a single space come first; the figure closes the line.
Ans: **1750** rpm
